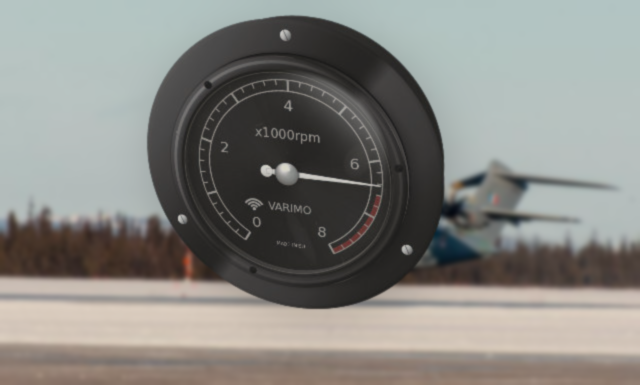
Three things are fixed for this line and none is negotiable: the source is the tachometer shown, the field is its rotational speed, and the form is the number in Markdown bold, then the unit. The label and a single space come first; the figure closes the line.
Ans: **6400** rpm
